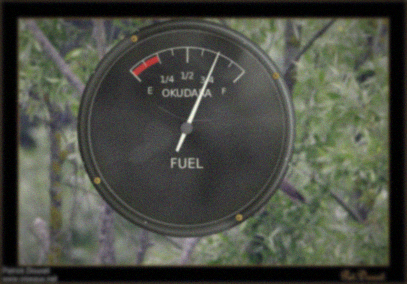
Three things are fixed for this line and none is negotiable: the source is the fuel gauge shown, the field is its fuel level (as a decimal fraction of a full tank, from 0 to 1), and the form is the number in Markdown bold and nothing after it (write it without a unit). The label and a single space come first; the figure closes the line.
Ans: **0.75**
